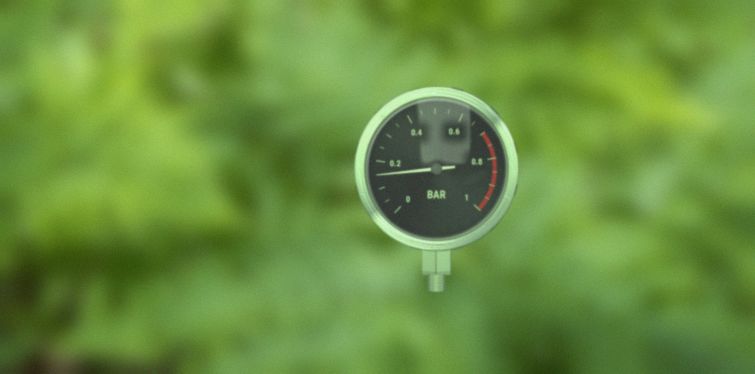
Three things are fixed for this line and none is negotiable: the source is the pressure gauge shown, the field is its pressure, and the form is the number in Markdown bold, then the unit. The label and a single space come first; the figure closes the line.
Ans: **0.15** bar
